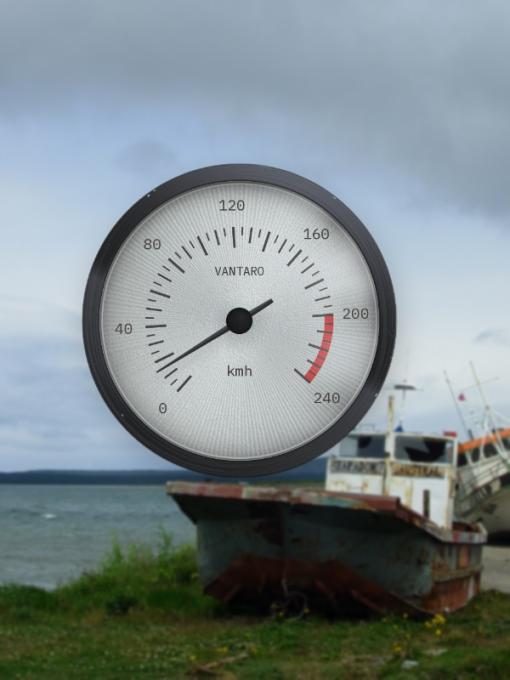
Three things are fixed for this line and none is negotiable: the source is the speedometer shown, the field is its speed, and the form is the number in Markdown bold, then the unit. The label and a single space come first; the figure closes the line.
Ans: **15** km/h
